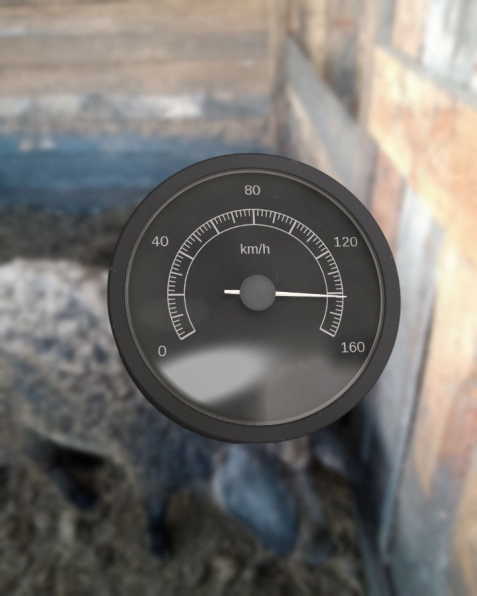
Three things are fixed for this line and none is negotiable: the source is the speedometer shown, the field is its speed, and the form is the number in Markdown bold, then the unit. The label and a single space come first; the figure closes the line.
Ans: **142** km/h
